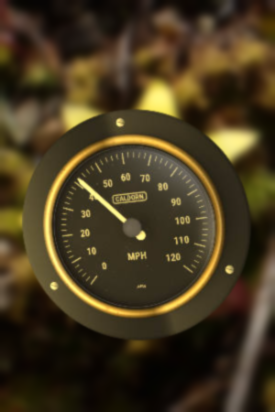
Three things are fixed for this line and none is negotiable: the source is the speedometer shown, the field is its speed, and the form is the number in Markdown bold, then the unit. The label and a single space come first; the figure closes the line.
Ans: **42** mph
